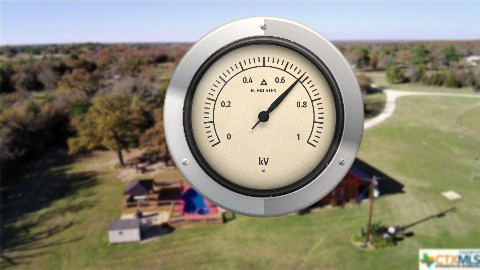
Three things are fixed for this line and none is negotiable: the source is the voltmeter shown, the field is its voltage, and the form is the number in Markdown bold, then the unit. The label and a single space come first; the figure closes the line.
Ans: **0.68** kV
